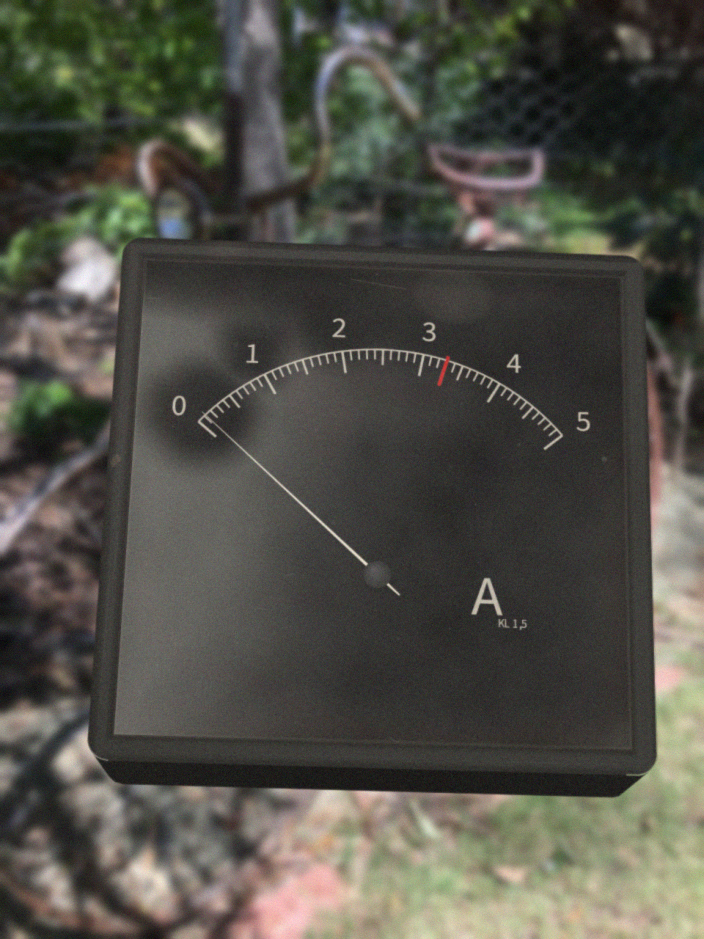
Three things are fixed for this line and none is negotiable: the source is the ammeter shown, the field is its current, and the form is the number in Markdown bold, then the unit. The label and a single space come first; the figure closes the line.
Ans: **0.1** A
